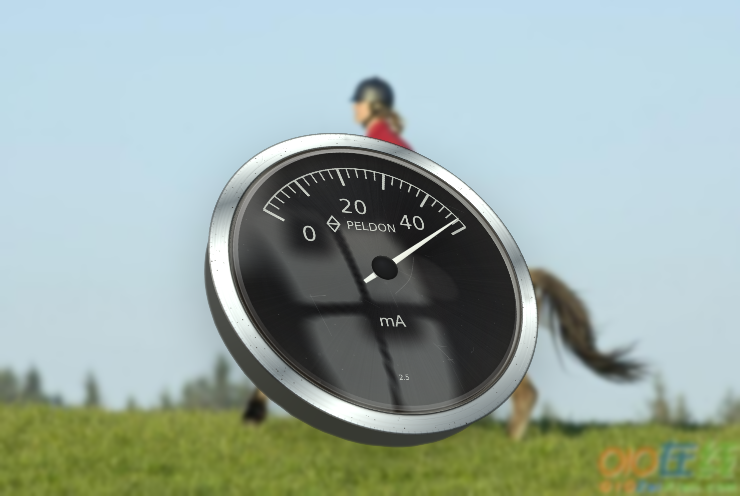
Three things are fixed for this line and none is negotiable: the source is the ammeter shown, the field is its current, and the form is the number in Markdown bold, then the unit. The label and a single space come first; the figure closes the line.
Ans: **48** mA
